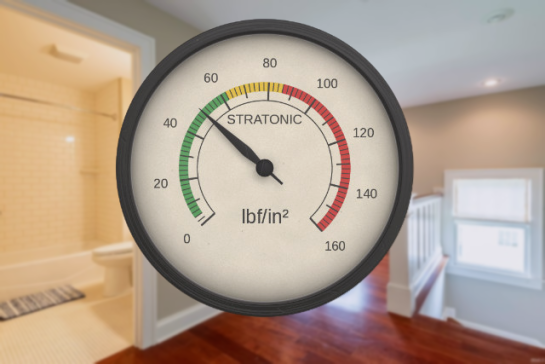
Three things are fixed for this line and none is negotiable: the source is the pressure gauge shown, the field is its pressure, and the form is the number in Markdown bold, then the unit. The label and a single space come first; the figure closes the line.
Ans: **50** psi
